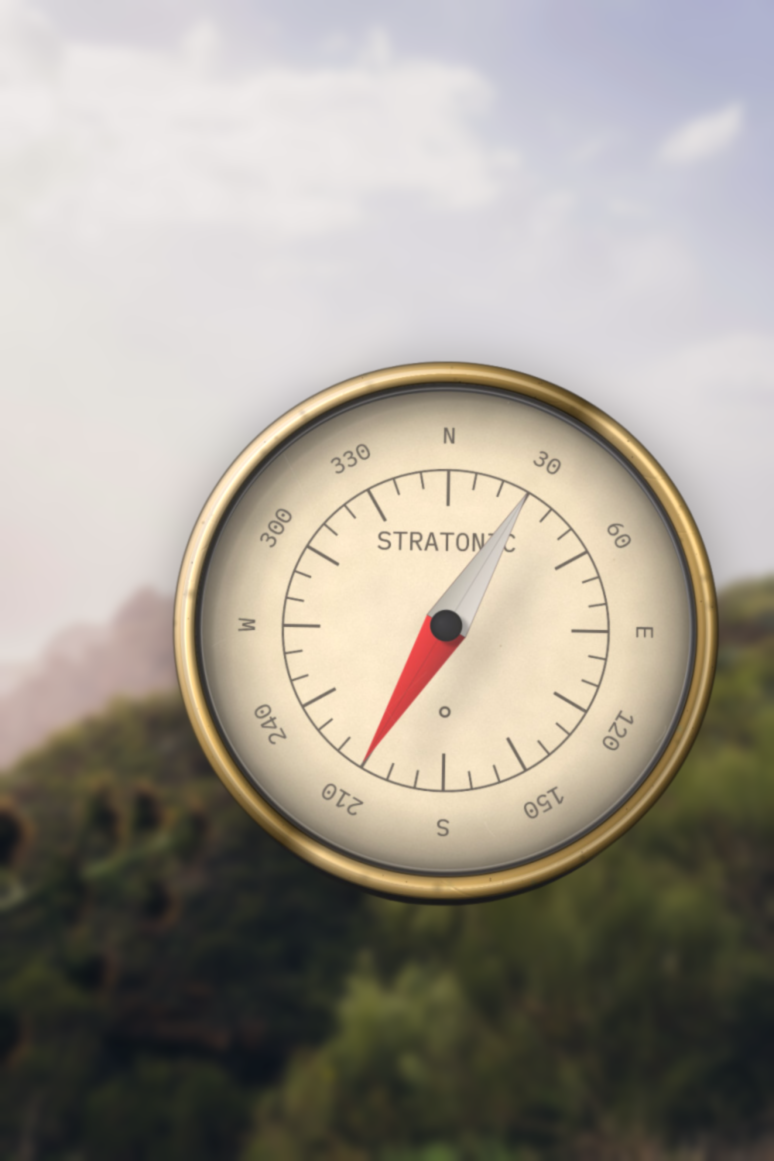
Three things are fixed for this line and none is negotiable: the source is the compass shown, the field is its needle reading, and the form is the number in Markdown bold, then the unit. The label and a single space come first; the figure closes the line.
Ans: **210** °
